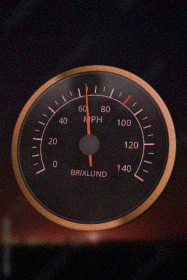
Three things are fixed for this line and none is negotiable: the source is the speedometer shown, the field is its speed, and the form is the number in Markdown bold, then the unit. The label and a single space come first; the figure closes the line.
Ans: **65** mph
